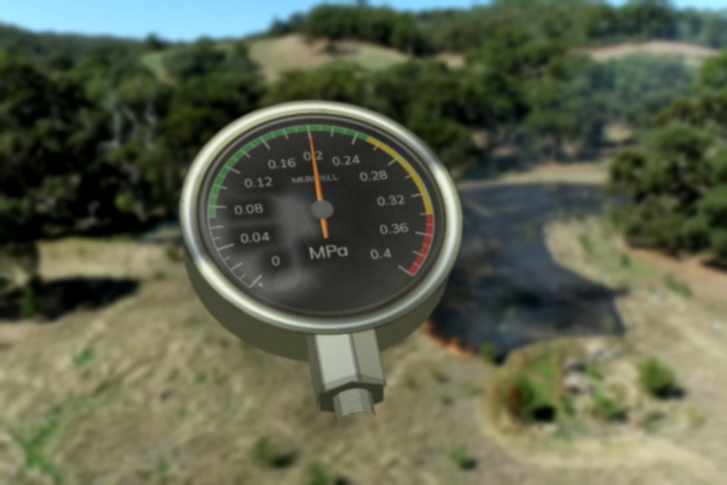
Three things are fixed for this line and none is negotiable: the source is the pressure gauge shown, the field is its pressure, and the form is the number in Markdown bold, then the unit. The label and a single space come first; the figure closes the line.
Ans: **0.2** MPa
